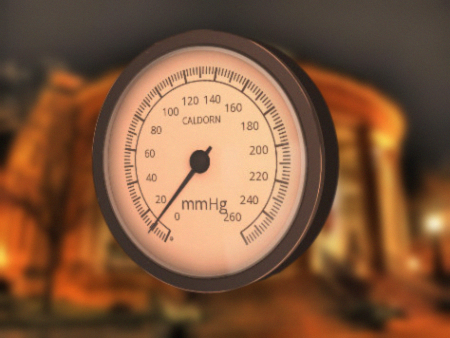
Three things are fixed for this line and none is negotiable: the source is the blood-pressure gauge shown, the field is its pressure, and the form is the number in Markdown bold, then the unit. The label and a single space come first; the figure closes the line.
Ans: **10** mmHg
